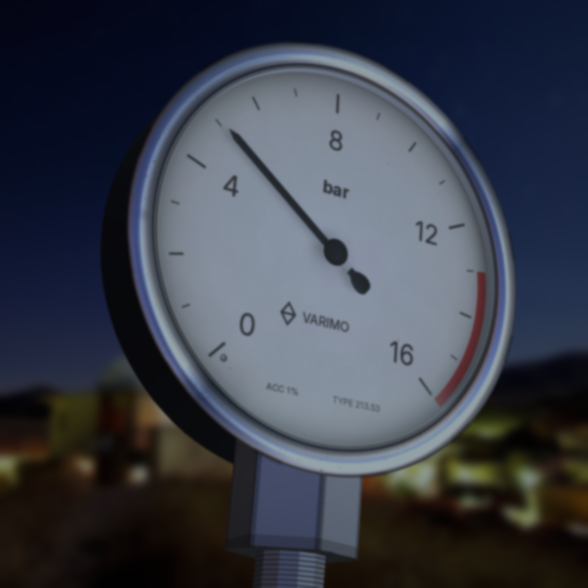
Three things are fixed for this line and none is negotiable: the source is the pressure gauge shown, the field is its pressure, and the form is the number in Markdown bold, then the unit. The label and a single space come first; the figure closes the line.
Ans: **5** bar
